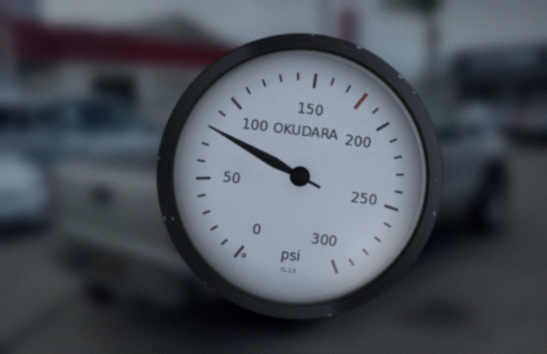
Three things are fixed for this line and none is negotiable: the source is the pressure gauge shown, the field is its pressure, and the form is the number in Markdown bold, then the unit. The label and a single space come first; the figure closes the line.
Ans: **80** psi
